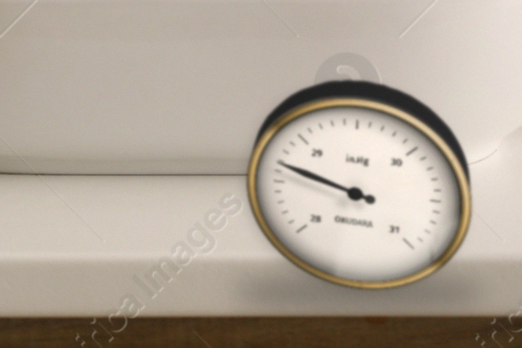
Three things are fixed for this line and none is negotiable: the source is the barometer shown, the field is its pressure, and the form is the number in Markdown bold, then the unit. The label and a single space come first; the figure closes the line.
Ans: **28.7** inHg
